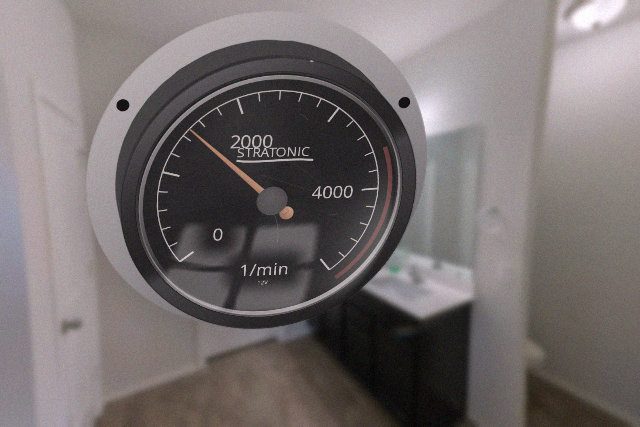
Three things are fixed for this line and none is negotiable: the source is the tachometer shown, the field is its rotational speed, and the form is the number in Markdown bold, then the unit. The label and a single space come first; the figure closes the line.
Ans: **1500** rpm
